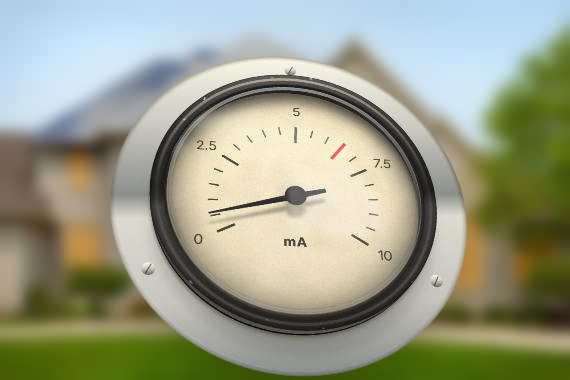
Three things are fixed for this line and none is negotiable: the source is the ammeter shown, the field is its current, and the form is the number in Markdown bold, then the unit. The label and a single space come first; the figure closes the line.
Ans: **0.5** mA
